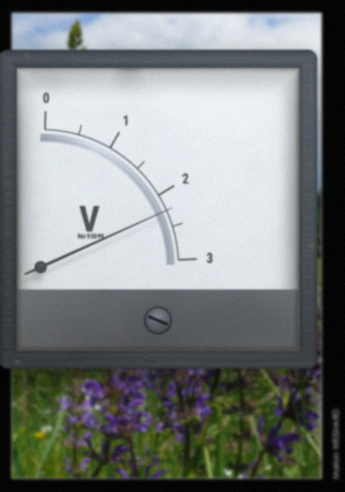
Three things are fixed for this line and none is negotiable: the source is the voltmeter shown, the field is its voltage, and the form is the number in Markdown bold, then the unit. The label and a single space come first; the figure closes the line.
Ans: **2.25** V
